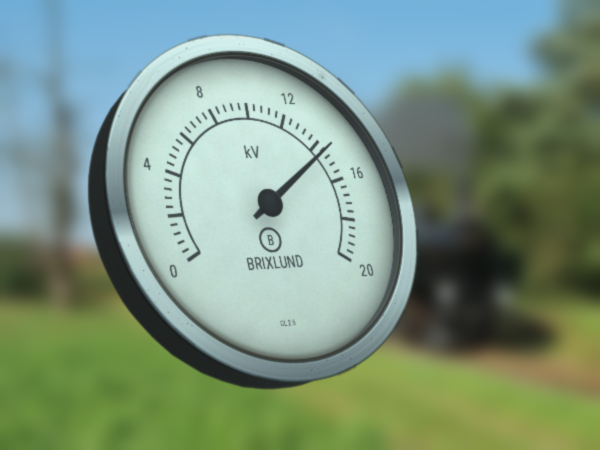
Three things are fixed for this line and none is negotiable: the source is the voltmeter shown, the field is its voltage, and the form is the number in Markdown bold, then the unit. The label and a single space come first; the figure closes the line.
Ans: **14.4** kV
